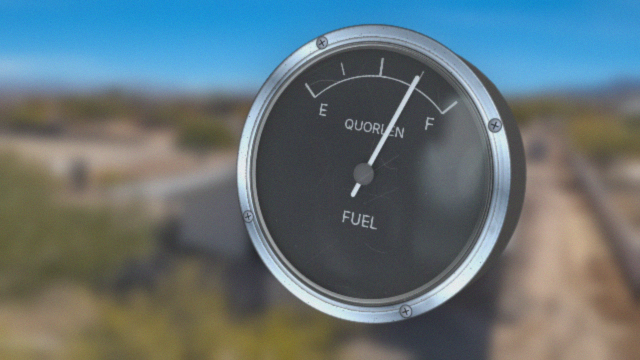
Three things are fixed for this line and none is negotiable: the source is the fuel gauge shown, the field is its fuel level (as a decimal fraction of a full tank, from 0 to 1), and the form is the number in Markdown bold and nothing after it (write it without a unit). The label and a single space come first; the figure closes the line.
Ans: **0.75**
